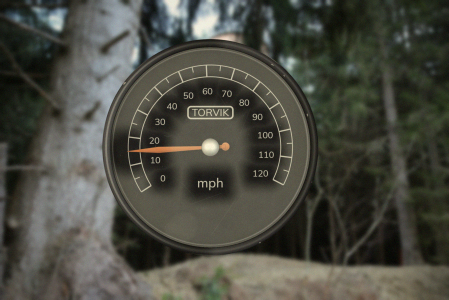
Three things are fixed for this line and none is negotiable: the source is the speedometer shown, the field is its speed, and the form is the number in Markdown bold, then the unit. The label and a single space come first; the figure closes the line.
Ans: **15** mph
